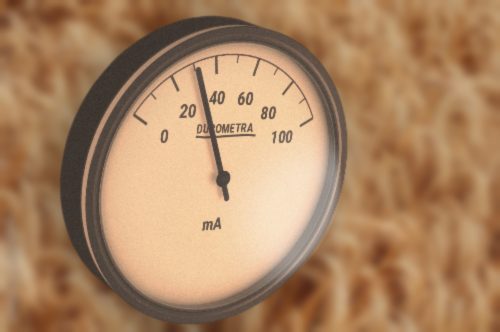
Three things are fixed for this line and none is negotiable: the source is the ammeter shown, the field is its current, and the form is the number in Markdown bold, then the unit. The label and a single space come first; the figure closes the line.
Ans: **30** mA
